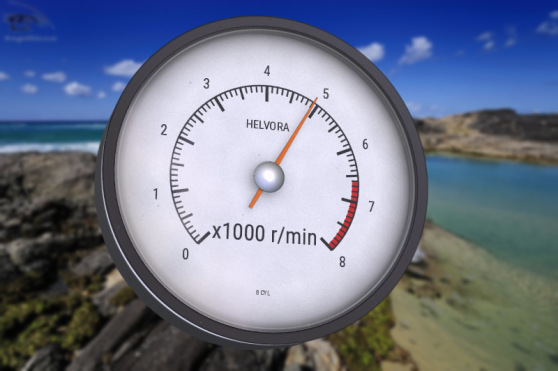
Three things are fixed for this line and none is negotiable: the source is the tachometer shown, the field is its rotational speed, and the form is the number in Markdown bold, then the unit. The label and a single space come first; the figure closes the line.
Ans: **4900** rpm
